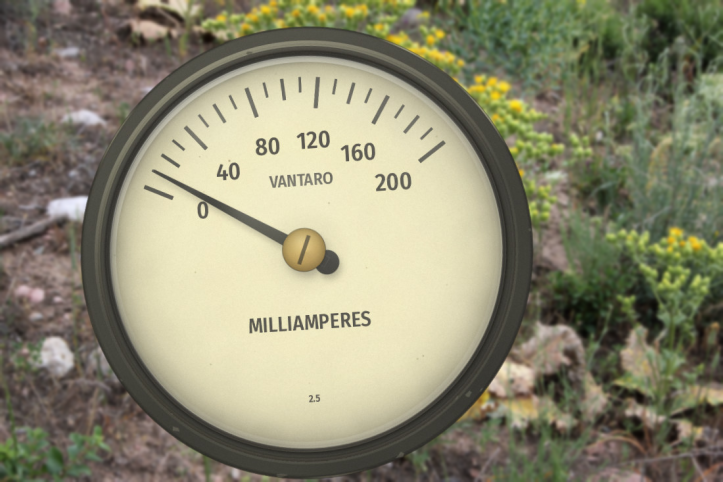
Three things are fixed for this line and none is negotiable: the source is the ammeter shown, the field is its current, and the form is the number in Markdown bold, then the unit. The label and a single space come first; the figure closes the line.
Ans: **10** mA
